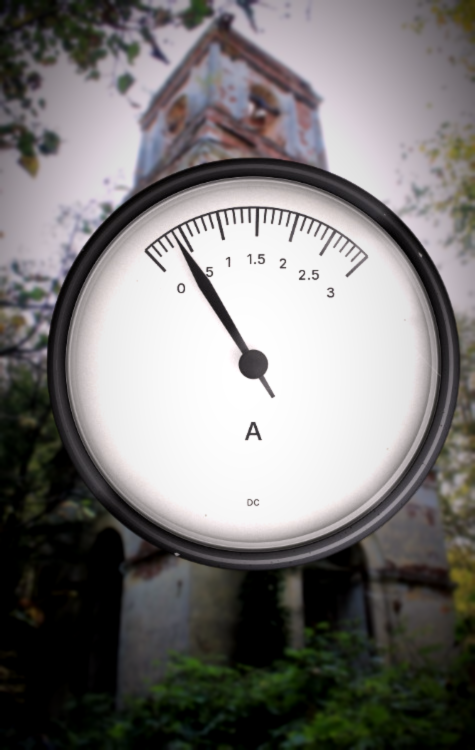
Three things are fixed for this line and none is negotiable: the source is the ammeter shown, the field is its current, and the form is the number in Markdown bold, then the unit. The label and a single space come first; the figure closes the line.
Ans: **0.4** A
